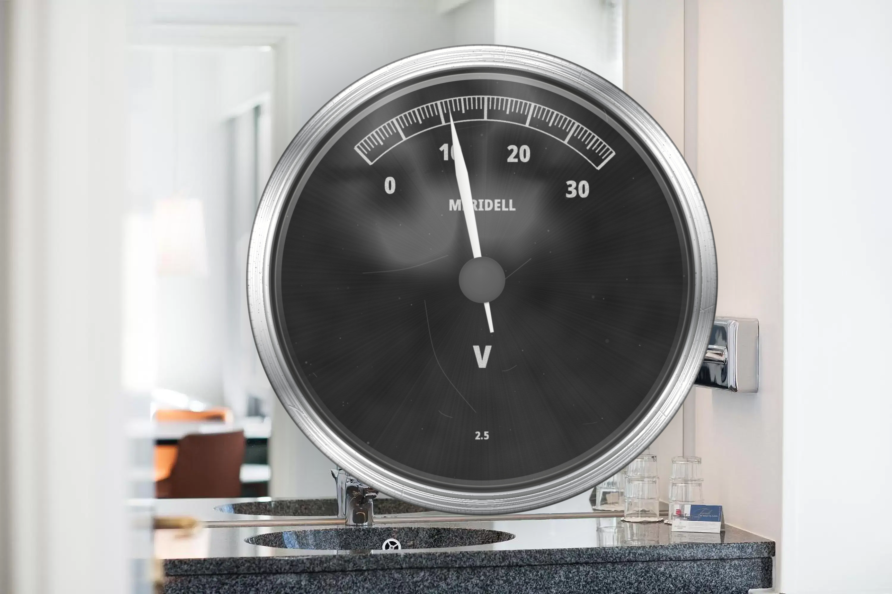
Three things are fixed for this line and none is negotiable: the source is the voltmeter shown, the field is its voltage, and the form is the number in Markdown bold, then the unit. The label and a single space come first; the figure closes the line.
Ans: **11** V
